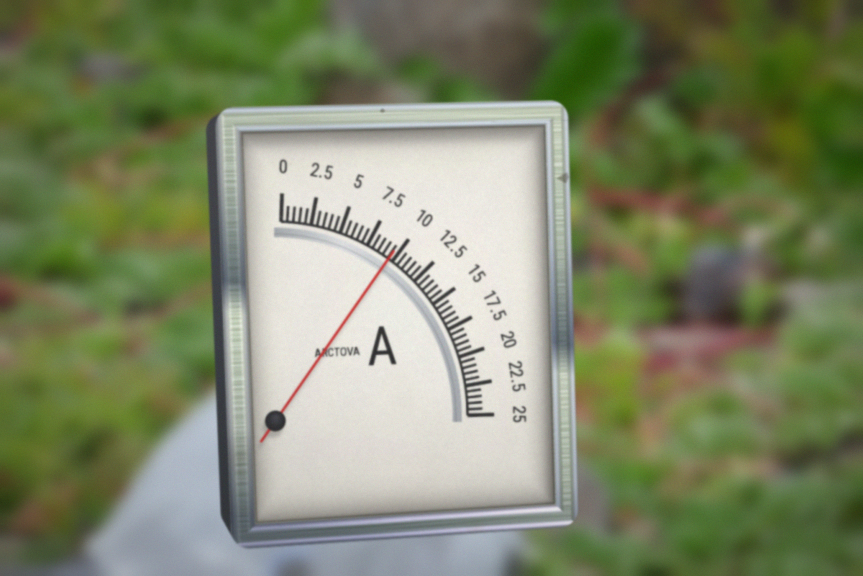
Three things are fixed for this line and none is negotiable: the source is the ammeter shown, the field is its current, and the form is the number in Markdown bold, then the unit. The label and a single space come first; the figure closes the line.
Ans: **9.5** A
